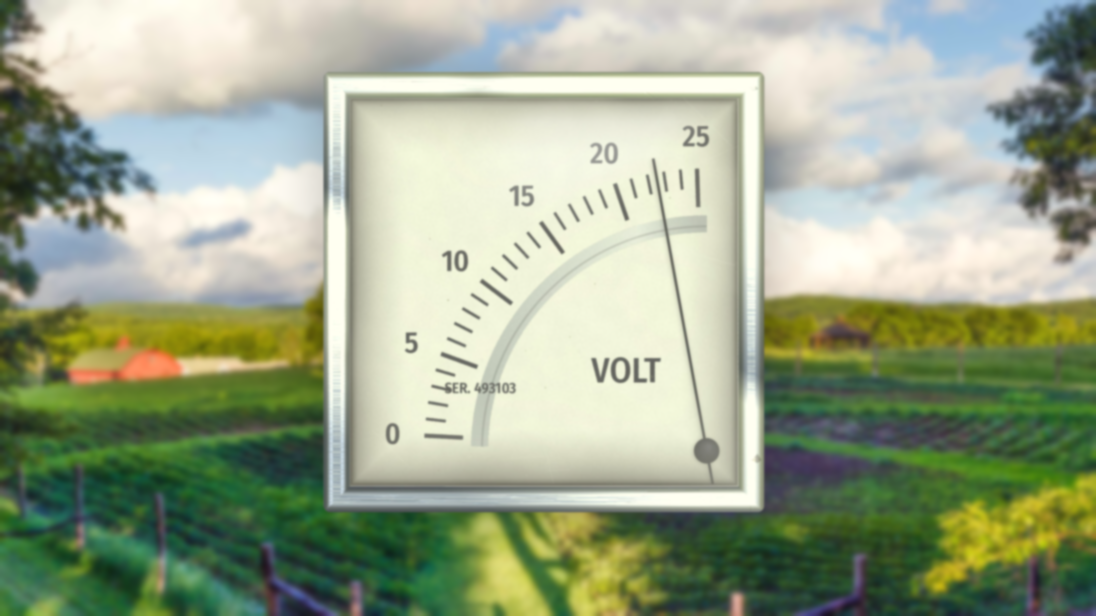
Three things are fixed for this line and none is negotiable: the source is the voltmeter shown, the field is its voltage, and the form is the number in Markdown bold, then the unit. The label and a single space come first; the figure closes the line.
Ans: **22.5** V
